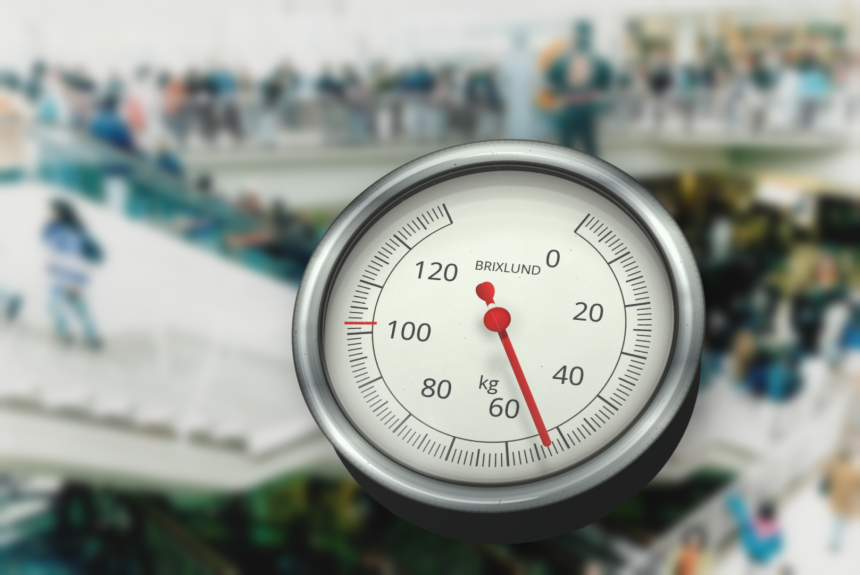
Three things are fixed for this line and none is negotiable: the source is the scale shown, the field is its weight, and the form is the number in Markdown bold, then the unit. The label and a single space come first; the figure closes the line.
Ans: **53** kg
